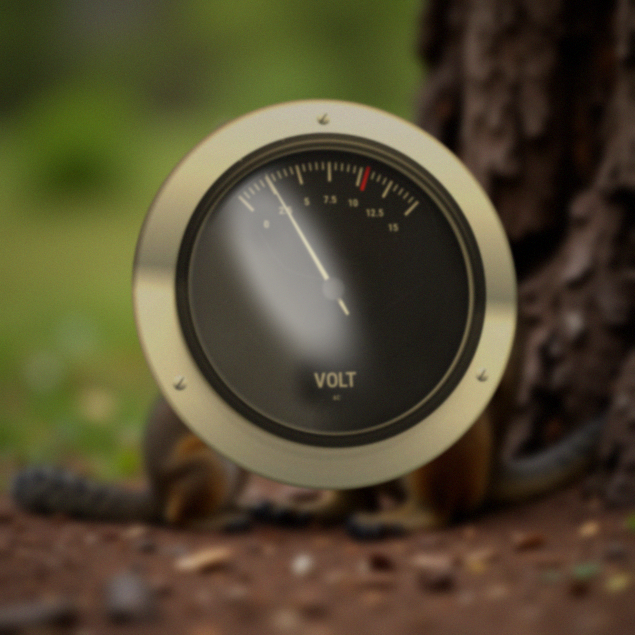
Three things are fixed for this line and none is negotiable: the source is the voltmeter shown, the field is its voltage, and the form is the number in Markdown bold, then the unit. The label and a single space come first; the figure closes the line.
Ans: **2.5** V
